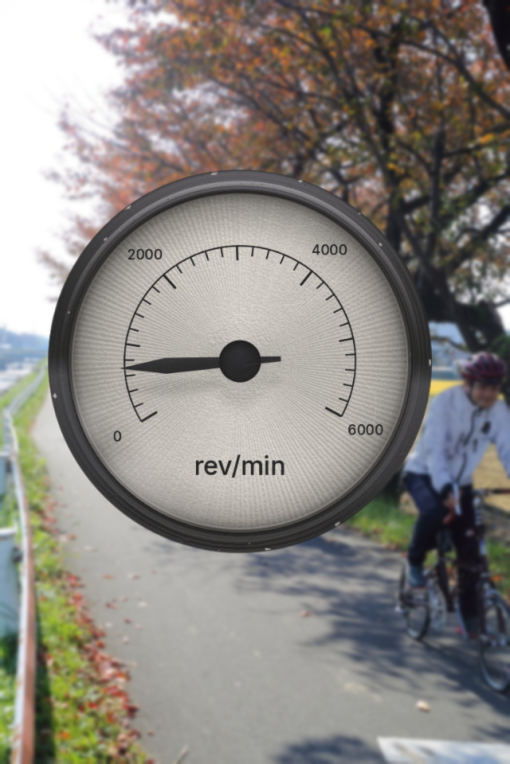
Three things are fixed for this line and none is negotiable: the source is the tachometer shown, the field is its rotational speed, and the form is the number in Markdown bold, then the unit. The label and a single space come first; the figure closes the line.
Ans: **700** rpm
